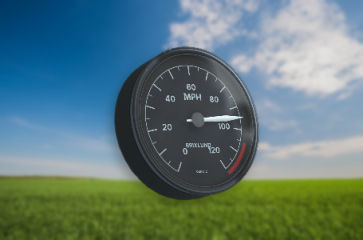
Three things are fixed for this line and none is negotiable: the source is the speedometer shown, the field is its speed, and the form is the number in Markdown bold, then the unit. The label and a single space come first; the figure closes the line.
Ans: **95** mph
